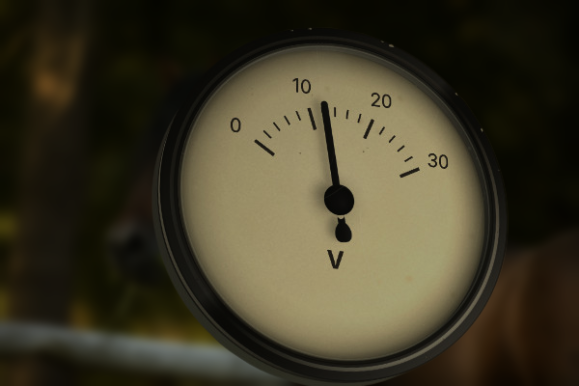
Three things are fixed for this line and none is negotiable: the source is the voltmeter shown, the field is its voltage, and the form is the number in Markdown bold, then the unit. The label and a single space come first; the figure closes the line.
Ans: **12** V
